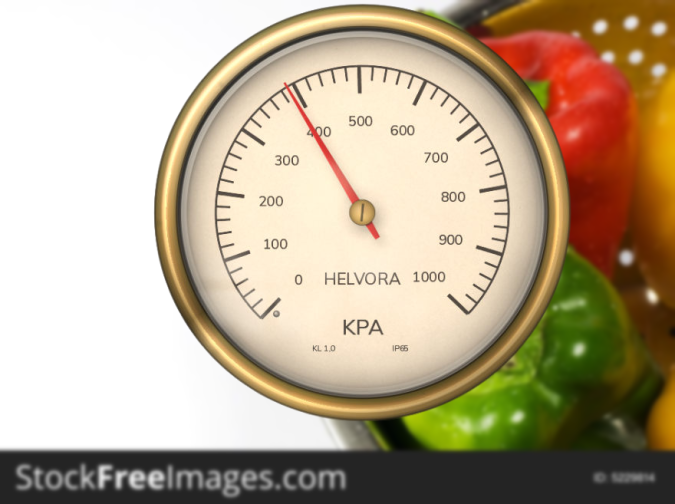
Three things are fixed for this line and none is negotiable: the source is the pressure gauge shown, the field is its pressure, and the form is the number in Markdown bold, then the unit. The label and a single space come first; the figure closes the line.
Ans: **390** kPa
